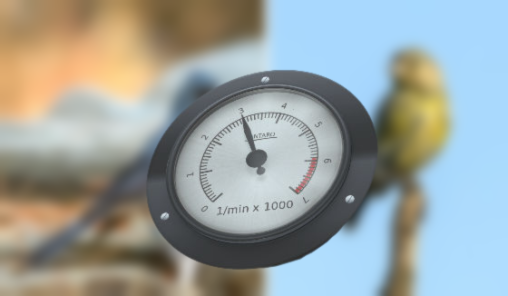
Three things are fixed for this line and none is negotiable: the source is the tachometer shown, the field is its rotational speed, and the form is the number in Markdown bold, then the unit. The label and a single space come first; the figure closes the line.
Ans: **3000** rpm
